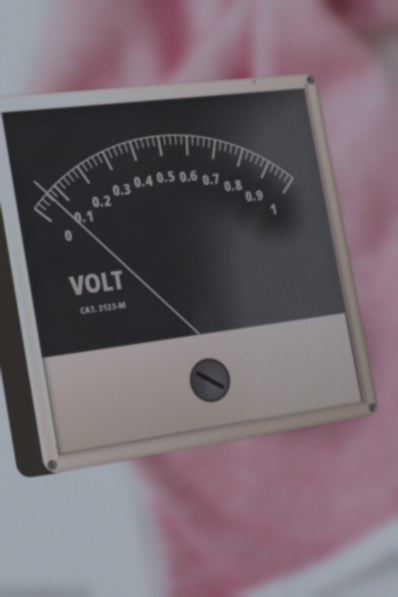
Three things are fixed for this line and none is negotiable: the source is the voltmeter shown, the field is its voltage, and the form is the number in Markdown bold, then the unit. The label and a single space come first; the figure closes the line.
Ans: **0.06** V
